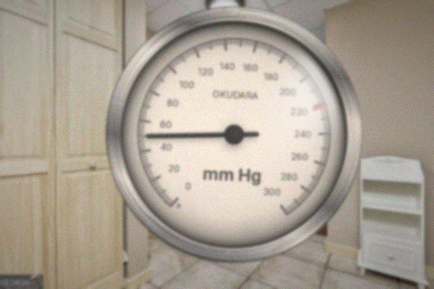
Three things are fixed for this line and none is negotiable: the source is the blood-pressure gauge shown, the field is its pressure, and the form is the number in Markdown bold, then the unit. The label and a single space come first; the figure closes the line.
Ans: **50** mmHg
